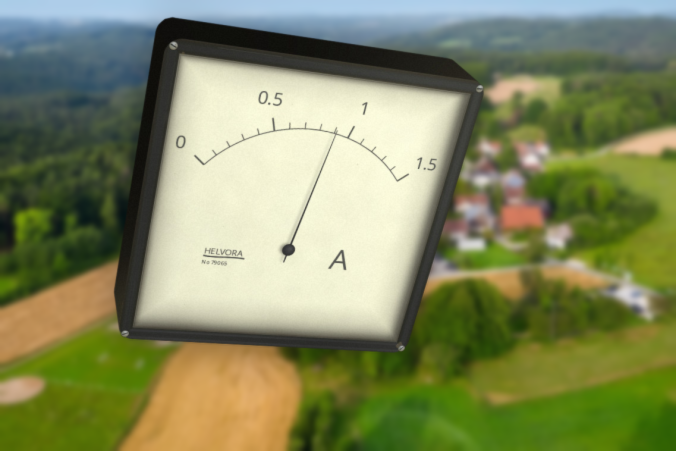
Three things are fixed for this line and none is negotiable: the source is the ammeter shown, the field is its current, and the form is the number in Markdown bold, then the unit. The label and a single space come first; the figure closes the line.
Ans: **0.9** A
